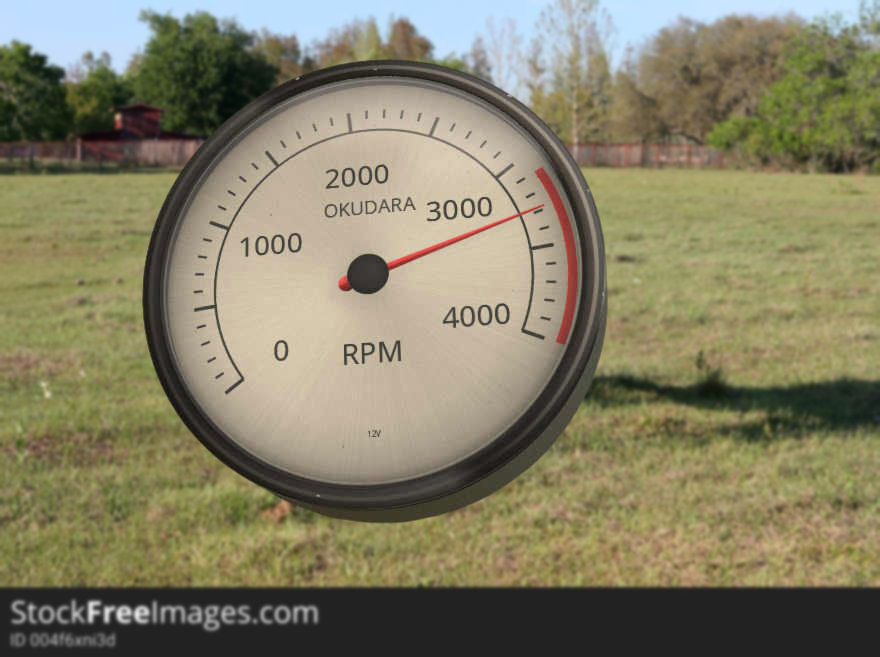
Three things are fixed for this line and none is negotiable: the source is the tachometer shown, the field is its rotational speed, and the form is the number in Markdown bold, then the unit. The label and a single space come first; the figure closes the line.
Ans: **3300** rpm
